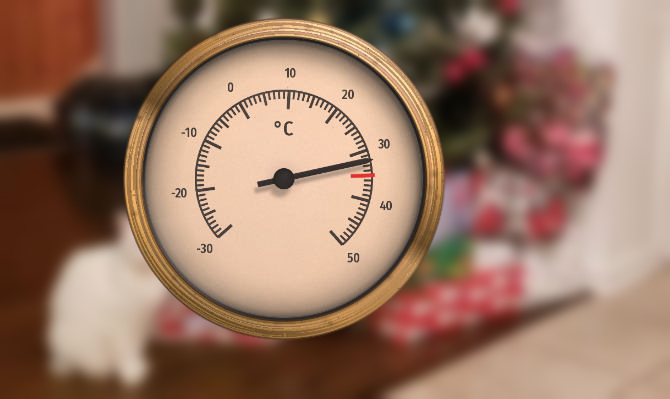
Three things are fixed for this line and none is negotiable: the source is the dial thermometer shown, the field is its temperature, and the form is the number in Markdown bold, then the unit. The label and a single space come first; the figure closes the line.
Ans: **32** °C
